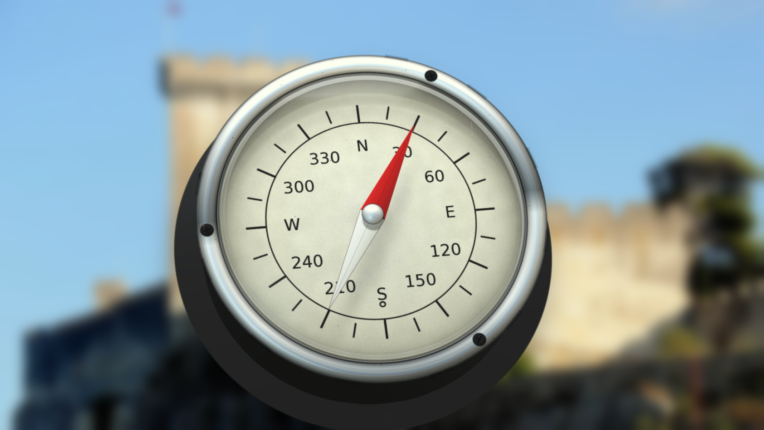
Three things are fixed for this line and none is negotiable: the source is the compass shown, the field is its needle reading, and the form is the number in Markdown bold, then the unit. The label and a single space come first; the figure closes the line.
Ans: **30** °
